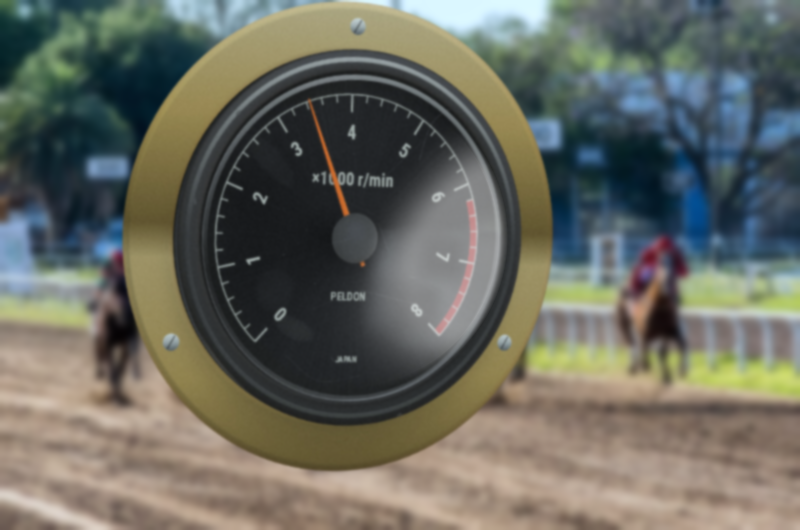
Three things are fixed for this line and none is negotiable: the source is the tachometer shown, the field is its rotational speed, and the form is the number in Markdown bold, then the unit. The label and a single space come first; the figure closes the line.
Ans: **3400** rpm
